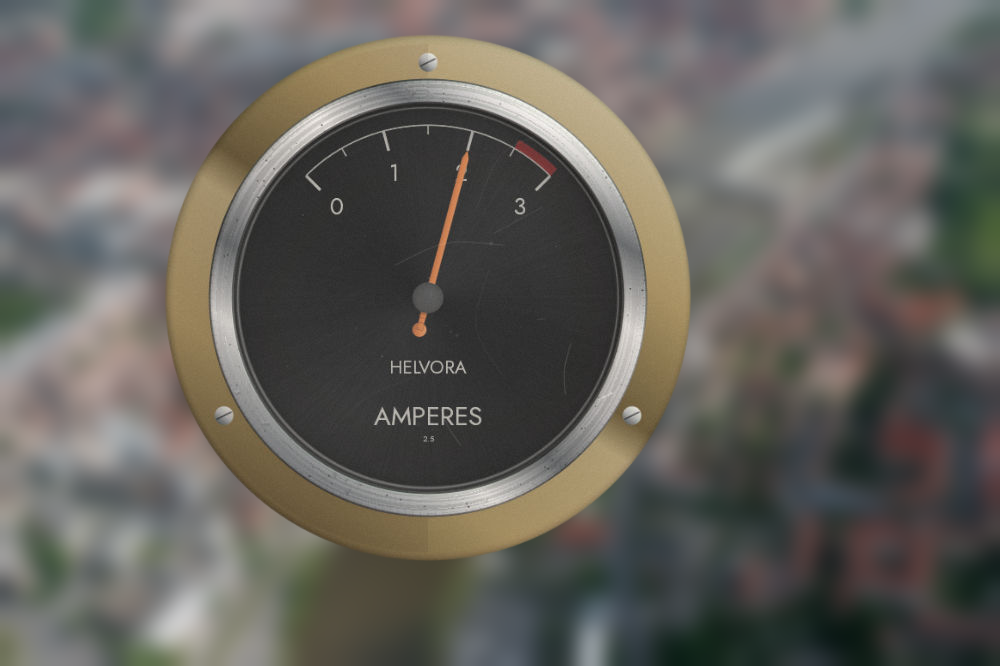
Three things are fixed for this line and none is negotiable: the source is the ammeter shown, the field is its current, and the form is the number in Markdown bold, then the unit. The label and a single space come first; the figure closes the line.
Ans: **2** A
